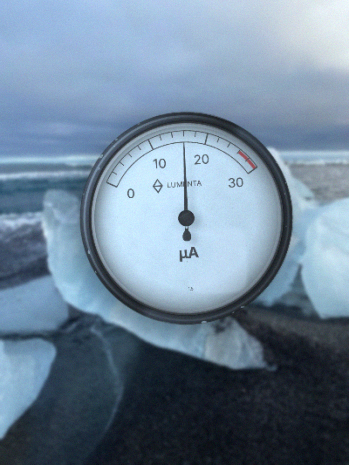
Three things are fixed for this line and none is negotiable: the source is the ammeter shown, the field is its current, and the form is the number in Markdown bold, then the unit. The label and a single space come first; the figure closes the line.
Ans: **16** µA
